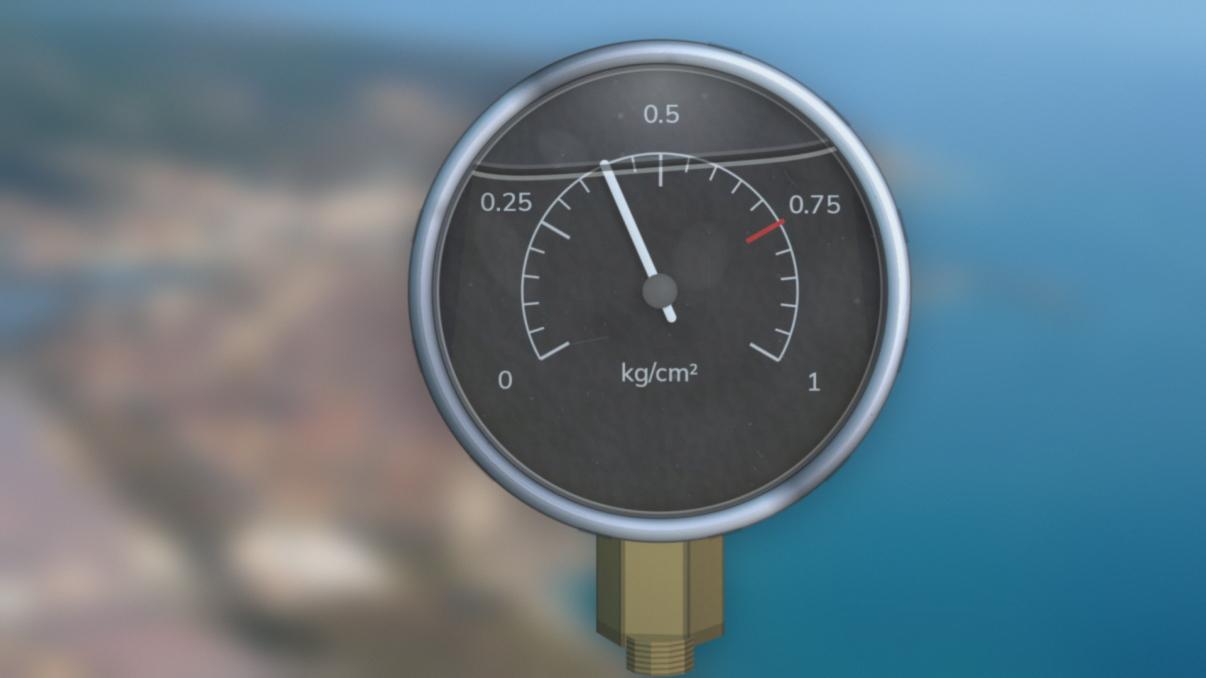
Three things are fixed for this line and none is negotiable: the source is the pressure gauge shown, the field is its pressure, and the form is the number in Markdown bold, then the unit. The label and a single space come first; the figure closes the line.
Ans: **0.4** kg/cm²
